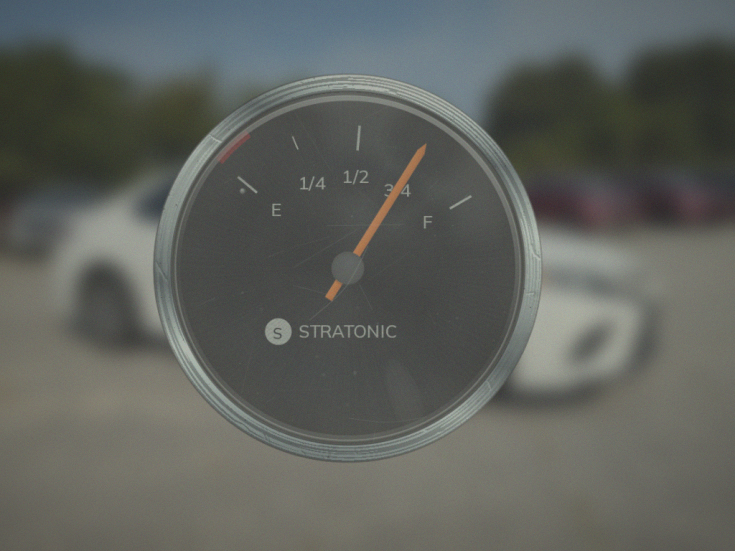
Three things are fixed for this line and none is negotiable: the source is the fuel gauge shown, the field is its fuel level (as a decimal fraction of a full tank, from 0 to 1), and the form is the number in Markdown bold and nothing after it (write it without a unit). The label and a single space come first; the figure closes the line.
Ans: **0.75**
